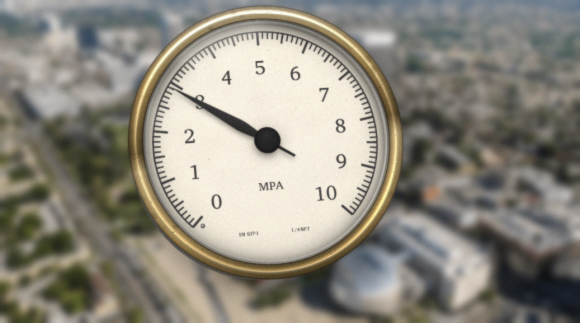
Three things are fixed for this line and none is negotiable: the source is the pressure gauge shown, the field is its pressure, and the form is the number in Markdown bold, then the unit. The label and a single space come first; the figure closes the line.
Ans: **2.9** MPa
